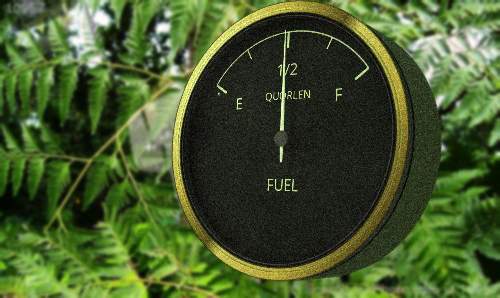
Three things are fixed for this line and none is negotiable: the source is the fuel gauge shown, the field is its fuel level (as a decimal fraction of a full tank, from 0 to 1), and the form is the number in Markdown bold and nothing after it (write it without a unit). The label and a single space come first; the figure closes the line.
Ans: **0.5**
